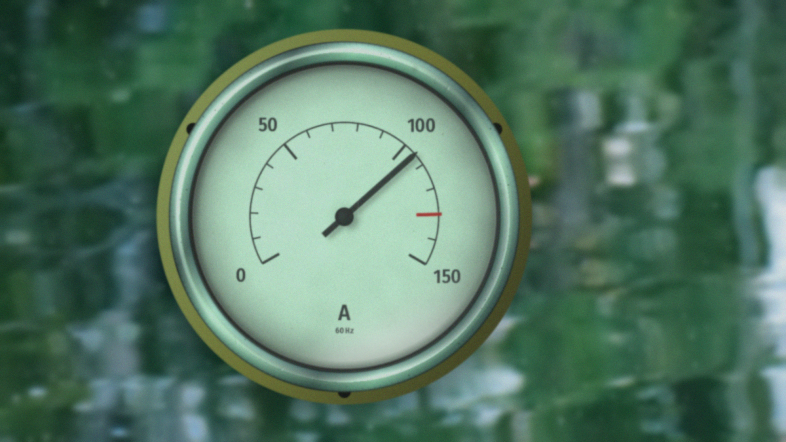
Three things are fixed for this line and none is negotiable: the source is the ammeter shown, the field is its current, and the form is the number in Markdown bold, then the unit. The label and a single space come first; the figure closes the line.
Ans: **105** A
